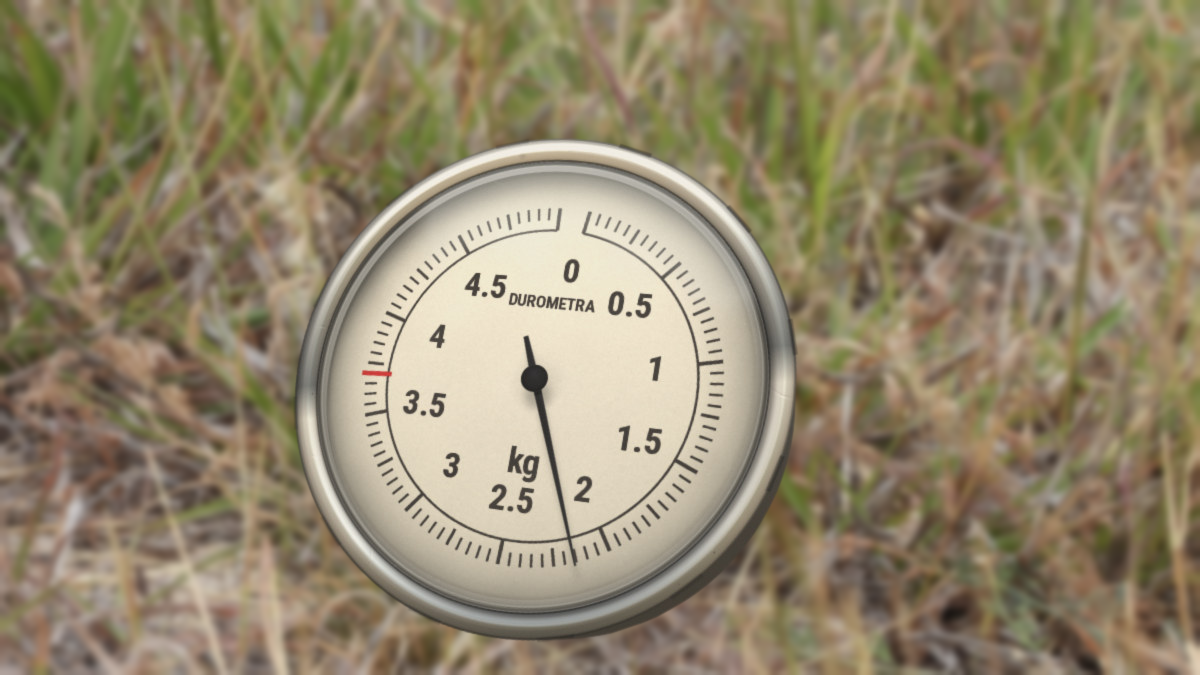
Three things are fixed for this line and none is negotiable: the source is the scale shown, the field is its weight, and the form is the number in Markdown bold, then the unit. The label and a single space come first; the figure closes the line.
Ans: **2.15** kg
